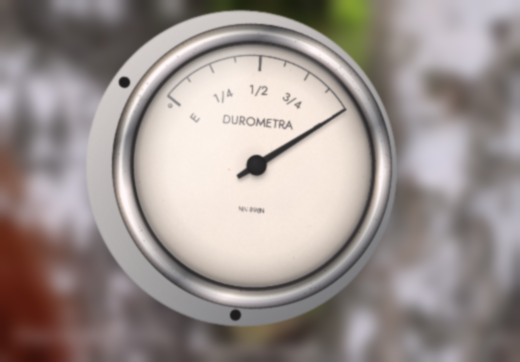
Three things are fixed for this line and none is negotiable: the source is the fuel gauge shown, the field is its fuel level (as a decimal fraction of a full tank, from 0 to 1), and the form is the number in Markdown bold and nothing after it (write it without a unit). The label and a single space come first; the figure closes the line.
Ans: **1**
